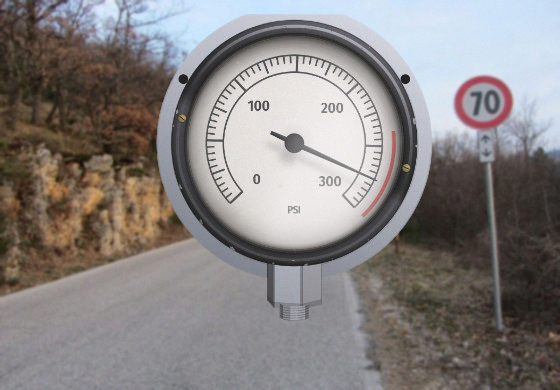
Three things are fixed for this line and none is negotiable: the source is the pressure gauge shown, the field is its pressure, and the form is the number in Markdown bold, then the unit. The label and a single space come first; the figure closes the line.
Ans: **275** psi
